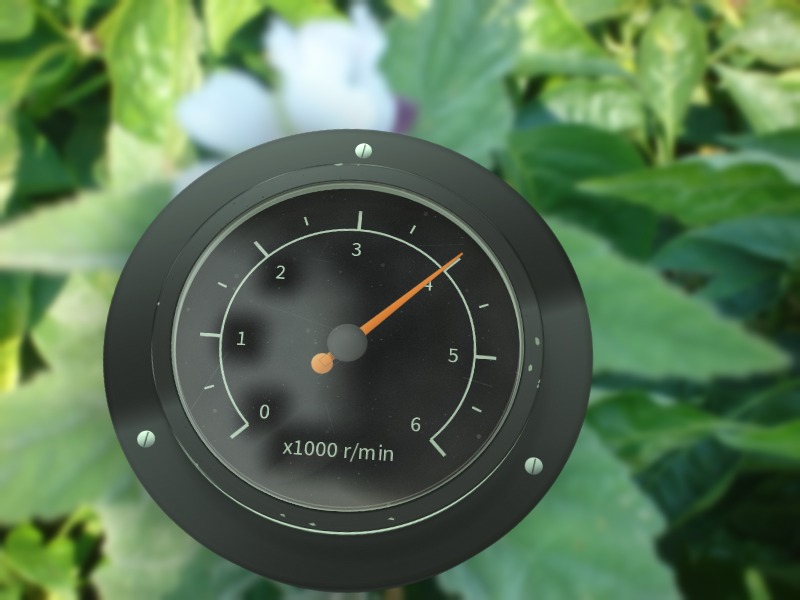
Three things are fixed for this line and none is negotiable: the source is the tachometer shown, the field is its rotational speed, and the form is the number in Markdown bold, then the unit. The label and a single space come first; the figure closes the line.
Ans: **4000** rpm
